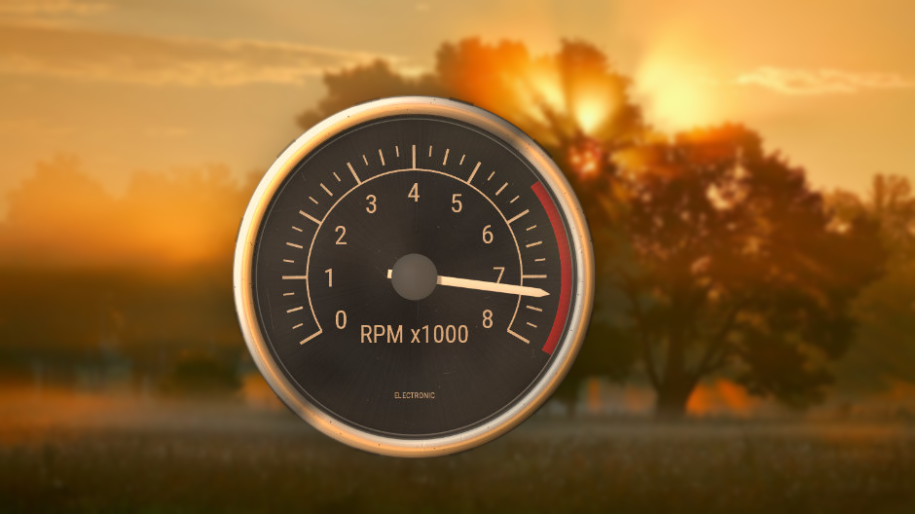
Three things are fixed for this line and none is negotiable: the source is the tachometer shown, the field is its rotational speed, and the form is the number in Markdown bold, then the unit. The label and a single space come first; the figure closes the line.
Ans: **7250** rpm
